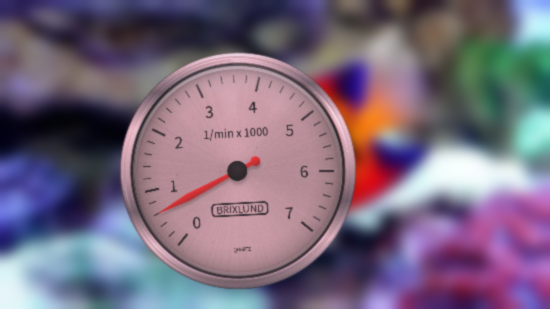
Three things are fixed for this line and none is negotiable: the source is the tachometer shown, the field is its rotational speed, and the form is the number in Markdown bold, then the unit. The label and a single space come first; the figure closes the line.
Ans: **600** rpm
